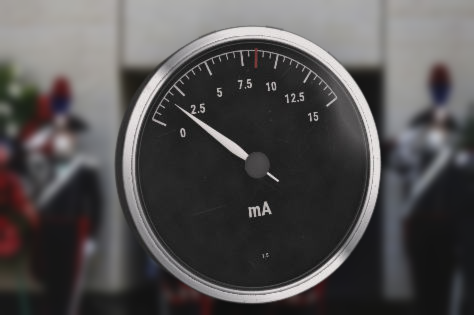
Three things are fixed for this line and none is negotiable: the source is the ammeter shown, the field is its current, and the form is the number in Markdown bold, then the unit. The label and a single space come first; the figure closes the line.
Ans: **1.5** mA
